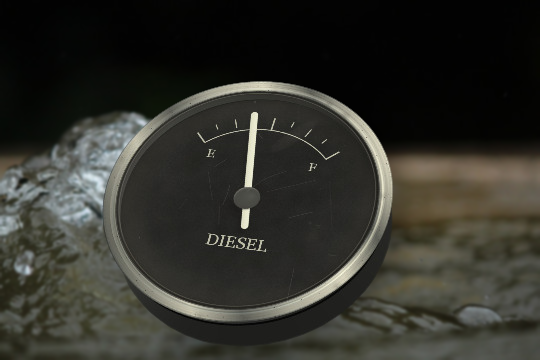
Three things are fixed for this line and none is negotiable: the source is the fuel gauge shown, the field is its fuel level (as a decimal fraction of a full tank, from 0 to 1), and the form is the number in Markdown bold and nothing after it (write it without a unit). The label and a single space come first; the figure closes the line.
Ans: **0.375**
